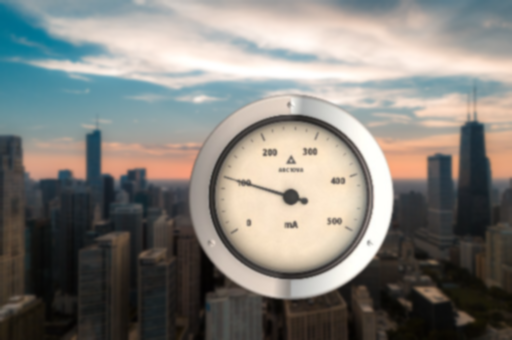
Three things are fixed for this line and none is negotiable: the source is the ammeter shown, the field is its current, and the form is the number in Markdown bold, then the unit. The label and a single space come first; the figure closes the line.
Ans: **100** mA
